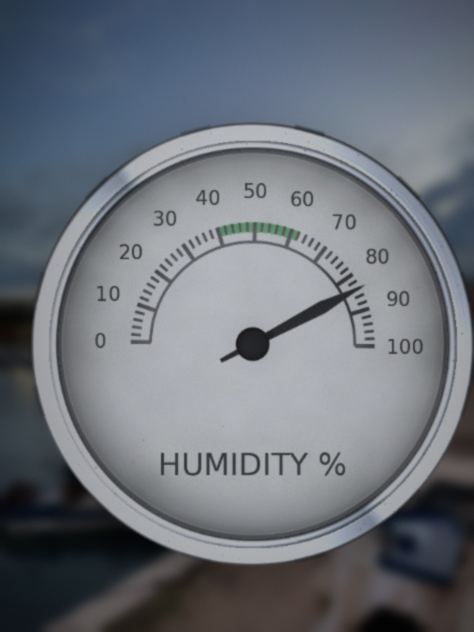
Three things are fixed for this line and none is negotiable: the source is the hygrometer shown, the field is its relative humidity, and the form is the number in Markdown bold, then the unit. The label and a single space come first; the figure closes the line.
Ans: **84** %
